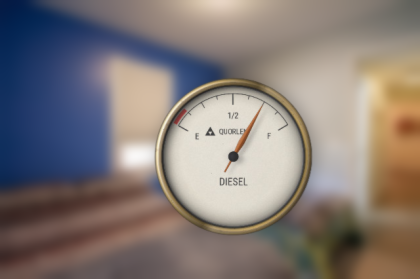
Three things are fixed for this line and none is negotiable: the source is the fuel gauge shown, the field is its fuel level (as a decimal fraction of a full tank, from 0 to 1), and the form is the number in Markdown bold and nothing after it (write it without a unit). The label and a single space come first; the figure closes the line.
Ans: **0.75**
